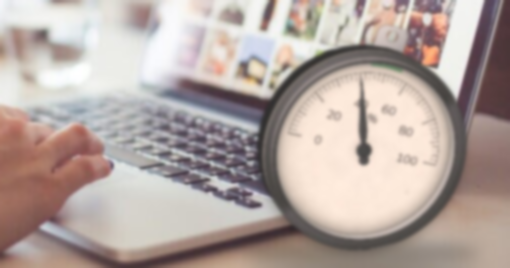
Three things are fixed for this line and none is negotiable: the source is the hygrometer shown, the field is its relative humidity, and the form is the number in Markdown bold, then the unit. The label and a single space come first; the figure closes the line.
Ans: **40** %
